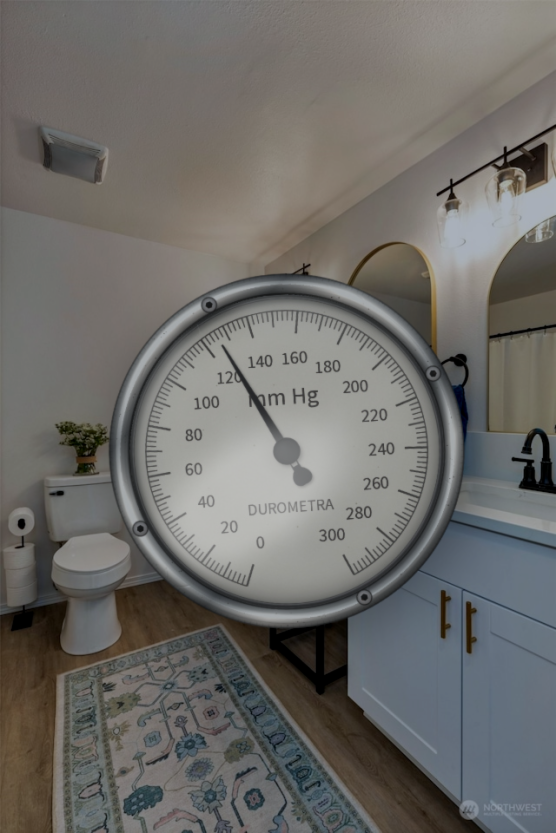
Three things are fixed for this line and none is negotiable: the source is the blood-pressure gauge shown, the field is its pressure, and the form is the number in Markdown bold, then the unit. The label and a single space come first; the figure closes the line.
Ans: **126** mmHg
